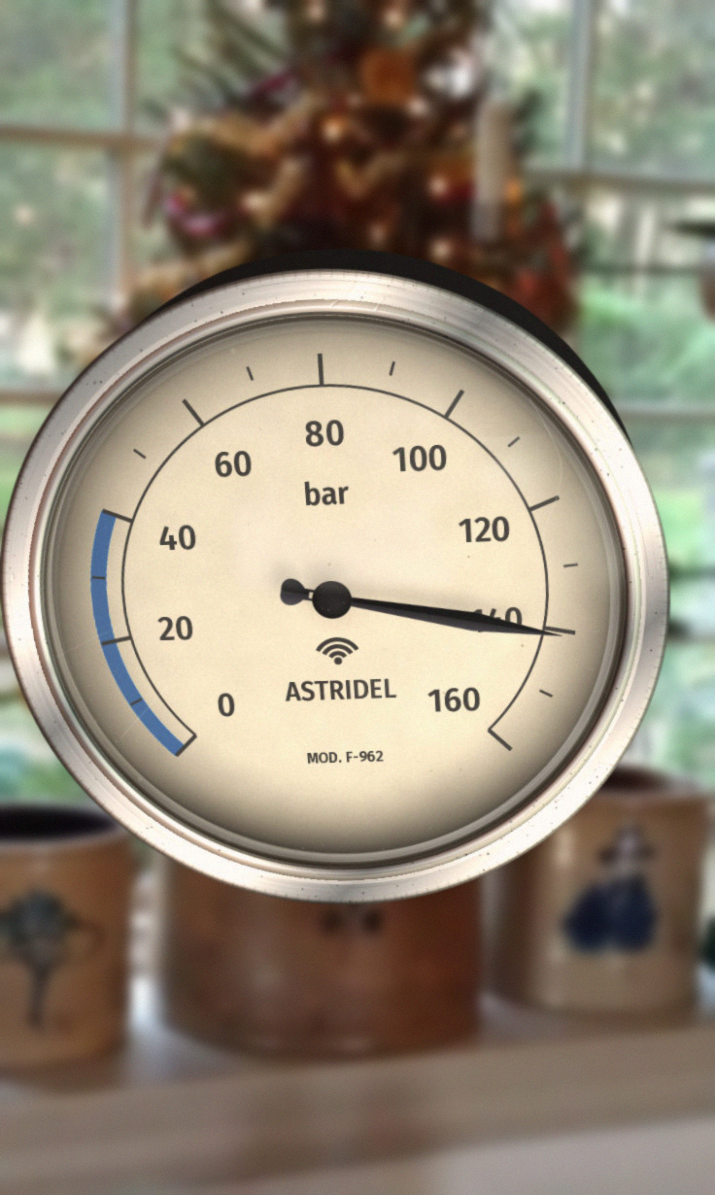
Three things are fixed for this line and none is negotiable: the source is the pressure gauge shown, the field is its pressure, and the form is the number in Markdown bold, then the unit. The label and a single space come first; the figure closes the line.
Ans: **140** bar
